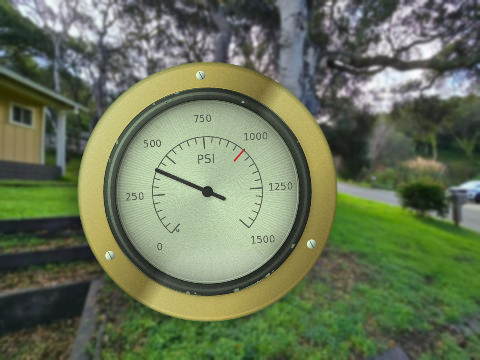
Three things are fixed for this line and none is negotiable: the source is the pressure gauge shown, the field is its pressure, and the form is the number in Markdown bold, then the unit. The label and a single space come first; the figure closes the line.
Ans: **400** psi
